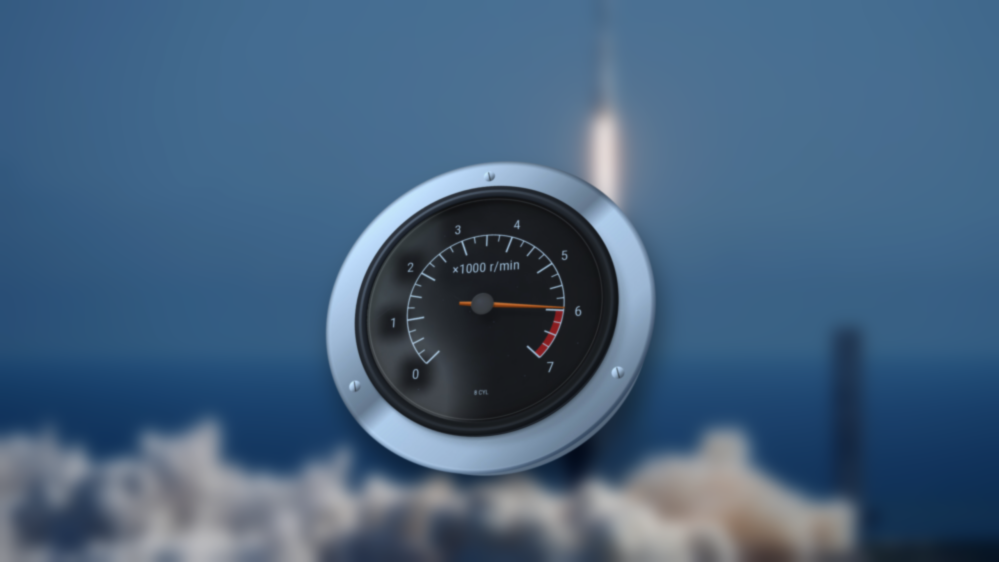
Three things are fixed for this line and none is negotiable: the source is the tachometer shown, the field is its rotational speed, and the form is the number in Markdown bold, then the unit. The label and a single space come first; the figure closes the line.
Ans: **6000** rpm
